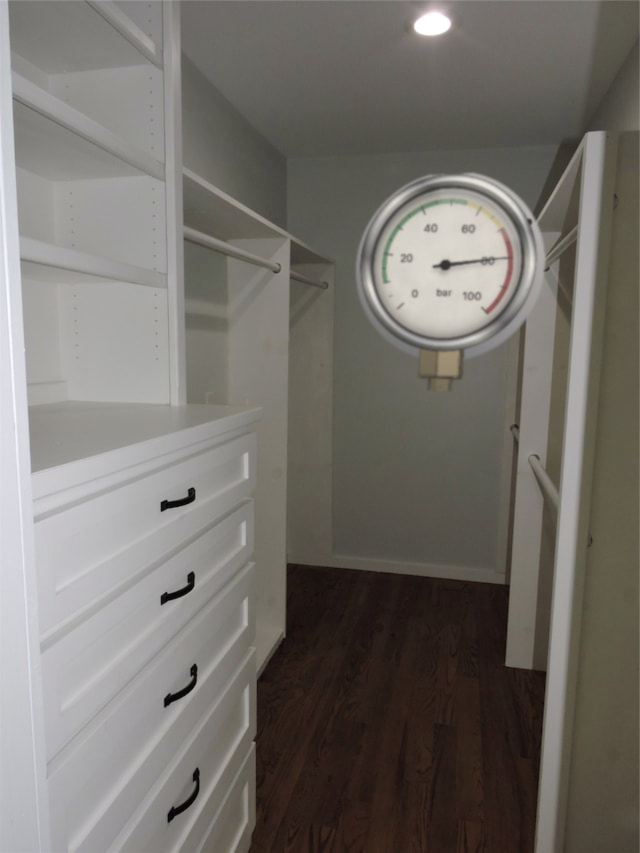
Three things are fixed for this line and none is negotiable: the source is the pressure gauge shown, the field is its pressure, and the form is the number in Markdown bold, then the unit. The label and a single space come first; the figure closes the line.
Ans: **80** bar
